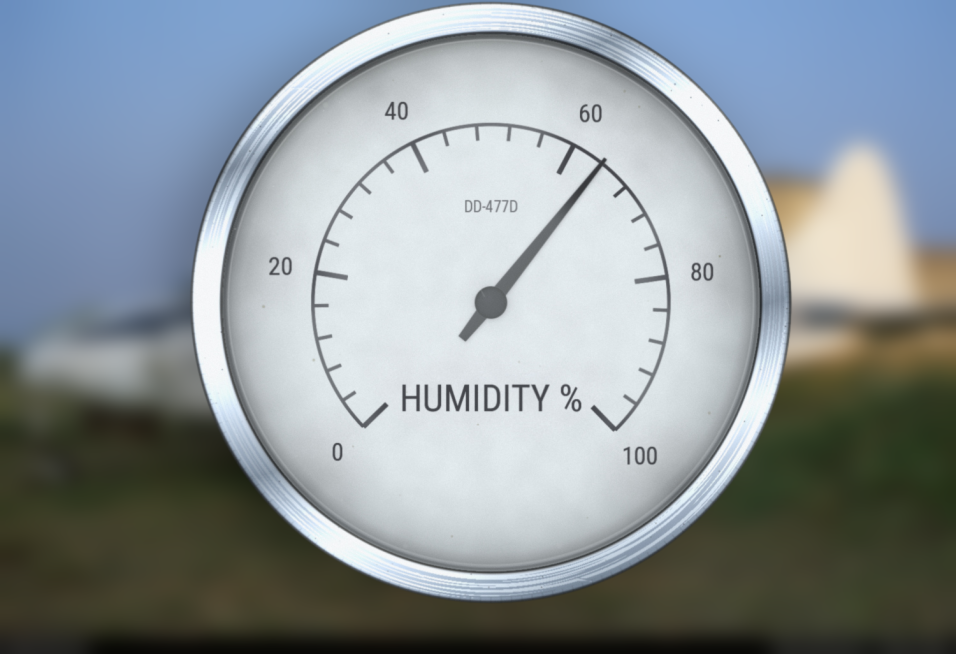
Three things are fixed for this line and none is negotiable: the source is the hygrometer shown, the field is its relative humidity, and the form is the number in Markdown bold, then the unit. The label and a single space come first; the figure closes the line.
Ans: **64** %
